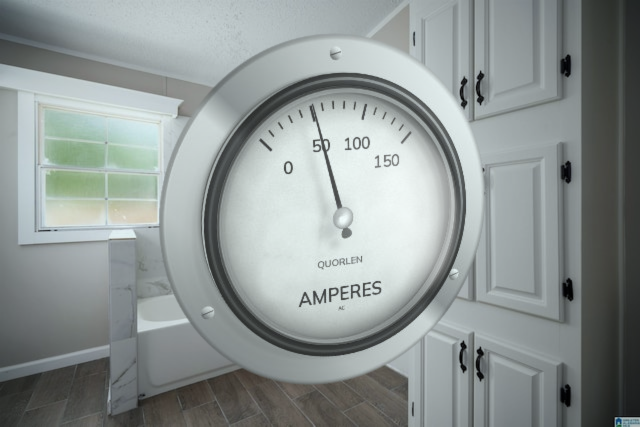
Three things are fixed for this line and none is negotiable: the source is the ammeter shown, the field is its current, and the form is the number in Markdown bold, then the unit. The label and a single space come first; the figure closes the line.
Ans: **50** A
